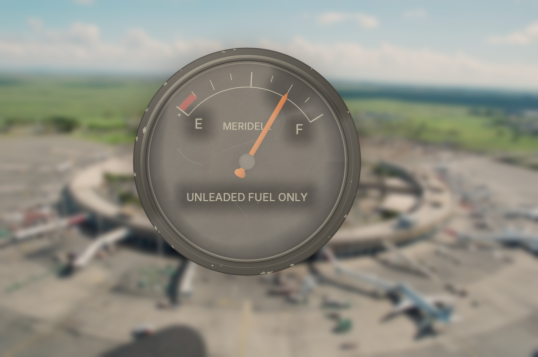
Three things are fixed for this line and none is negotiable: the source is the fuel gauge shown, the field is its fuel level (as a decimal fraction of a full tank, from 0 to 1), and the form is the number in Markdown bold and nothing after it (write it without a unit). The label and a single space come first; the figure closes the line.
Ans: **0.75**
